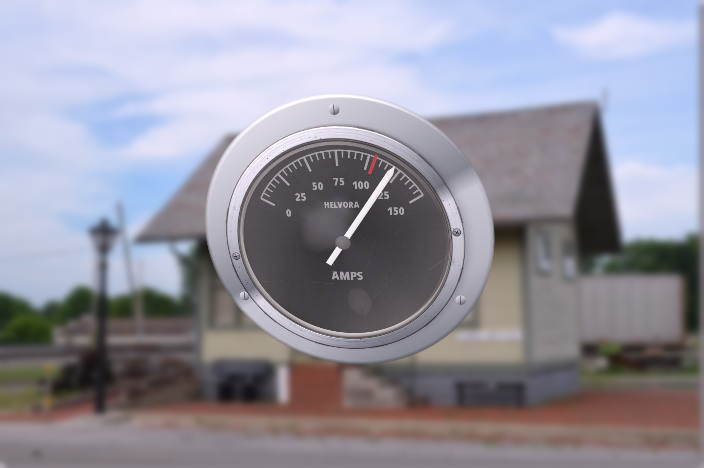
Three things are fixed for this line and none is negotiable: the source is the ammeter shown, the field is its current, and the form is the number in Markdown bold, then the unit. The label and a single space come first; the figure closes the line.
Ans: **120** A
